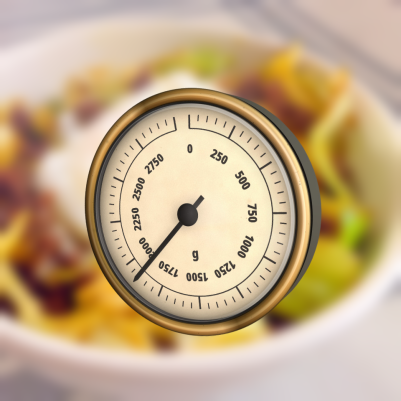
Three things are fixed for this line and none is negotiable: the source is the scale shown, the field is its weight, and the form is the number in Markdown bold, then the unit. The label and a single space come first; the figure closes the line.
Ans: **1900** g
